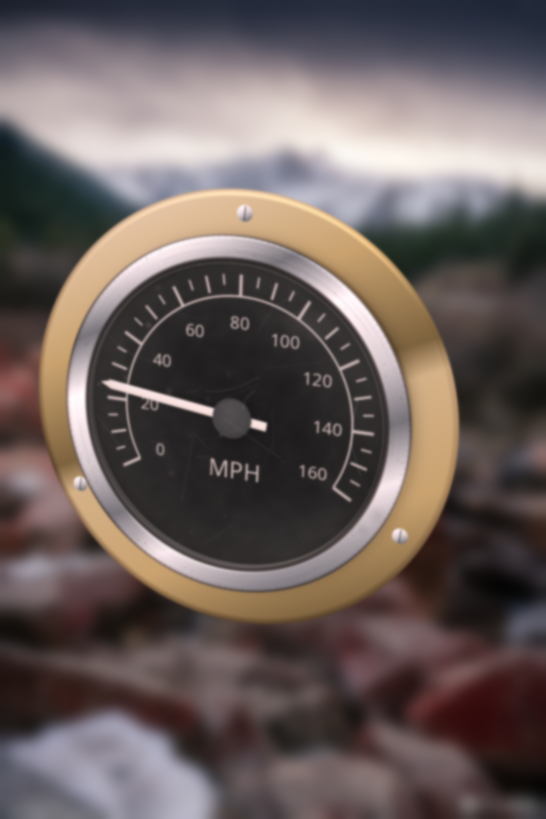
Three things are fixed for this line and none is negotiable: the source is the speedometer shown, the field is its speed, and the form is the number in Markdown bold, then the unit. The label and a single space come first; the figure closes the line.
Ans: **25** mph
